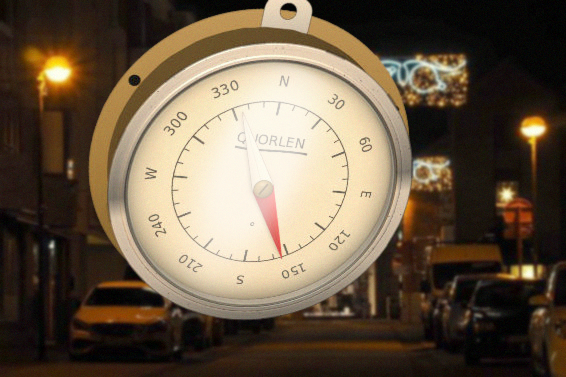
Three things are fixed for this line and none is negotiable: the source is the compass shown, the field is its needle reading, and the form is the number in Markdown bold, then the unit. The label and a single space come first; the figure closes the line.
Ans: **155** °
